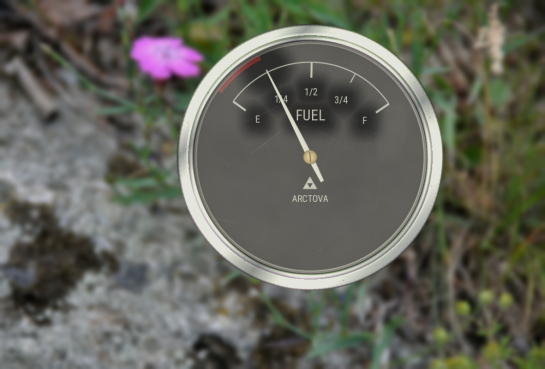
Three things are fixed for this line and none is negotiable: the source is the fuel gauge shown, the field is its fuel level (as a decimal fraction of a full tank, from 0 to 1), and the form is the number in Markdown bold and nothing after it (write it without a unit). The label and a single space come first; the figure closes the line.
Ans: **0.25**
